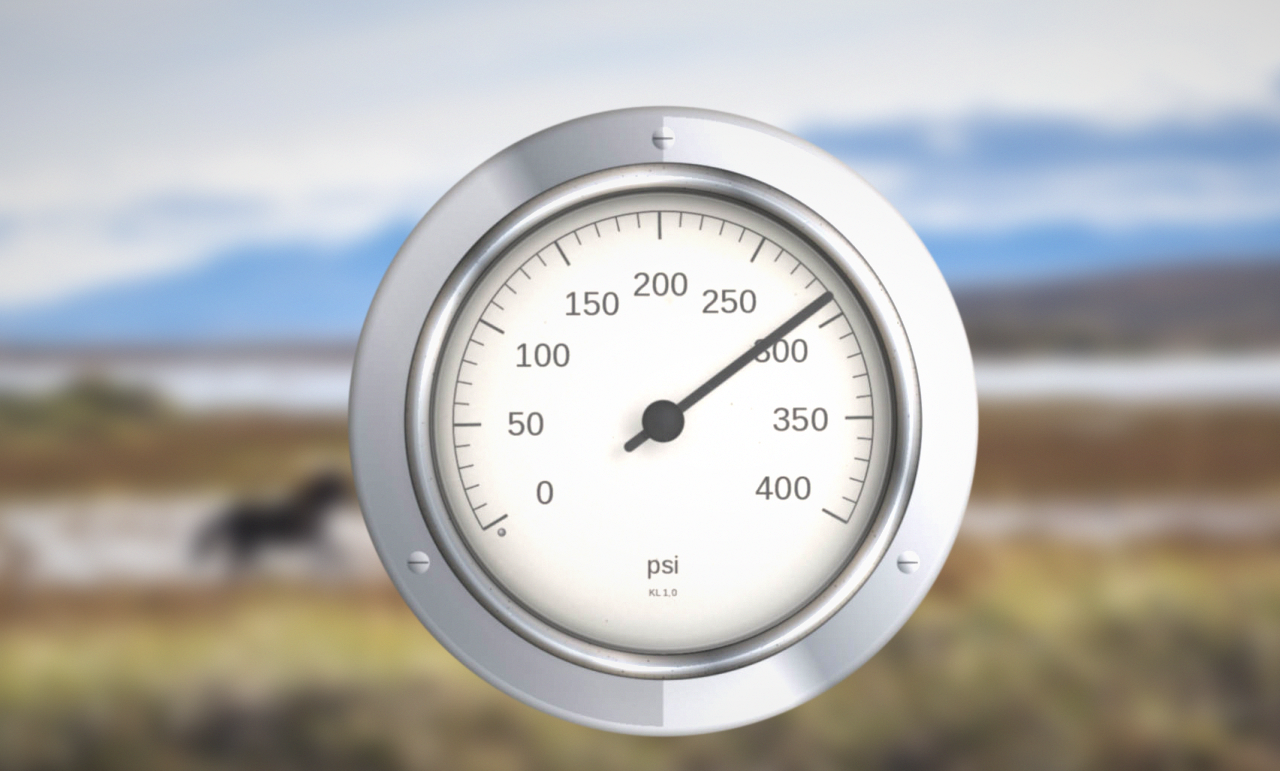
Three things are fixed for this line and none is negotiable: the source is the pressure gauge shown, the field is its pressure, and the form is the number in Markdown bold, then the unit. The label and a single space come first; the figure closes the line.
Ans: **290** psi
